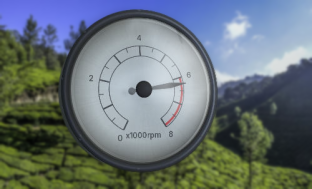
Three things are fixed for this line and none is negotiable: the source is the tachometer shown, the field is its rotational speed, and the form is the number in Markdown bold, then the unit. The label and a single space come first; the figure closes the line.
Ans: **6250** rpm
